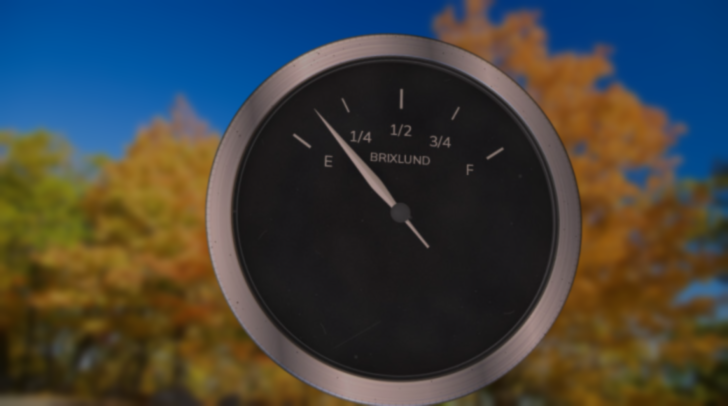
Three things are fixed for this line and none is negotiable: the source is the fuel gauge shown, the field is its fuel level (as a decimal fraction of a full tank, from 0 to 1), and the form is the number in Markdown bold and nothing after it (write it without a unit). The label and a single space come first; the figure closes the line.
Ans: **0.125**
